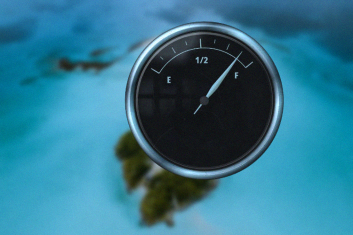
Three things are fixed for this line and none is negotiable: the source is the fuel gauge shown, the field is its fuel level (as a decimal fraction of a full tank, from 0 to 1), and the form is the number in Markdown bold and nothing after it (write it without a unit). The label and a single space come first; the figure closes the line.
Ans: **0.875**
